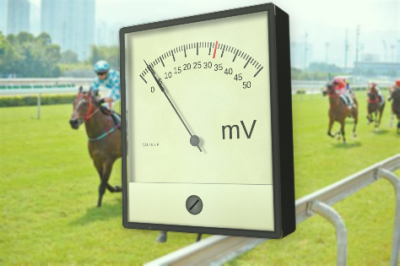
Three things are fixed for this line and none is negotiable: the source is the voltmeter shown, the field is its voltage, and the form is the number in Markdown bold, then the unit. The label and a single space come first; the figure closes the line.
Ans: **5** mV
